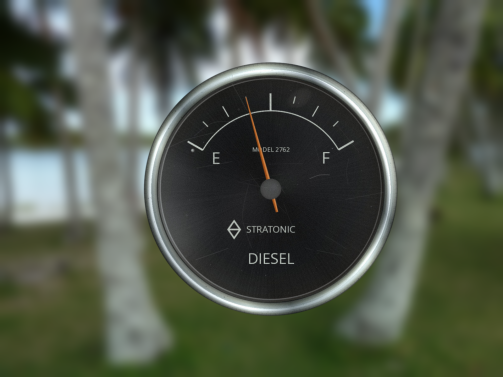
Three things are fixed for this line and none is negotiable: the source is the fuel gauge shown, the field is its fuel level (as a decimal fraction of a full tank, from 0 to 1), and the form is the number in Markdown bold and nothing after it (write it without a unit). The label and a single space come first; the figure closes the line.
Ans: **0.375**
